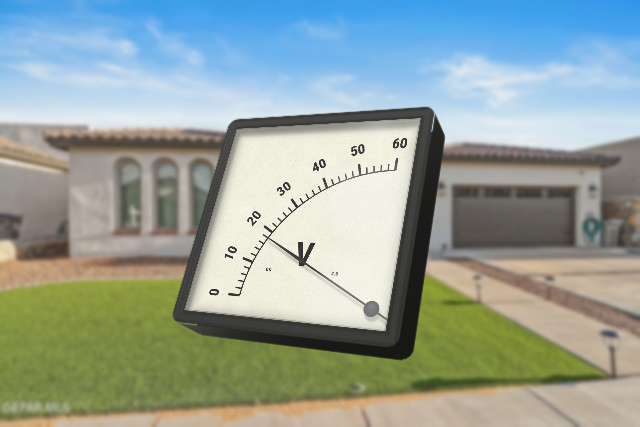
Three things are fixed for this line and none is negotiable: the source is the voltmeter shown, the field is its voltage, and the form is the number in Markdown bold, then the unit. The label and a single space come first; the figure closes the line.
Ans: **18** V
